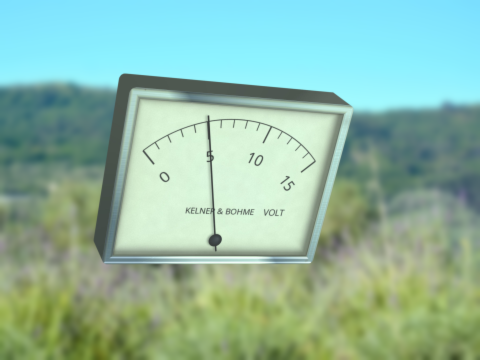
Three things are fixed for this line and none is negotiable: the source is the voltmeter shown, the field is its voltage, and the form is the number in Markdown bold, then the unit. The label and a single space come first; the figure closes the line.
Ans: **5** V
